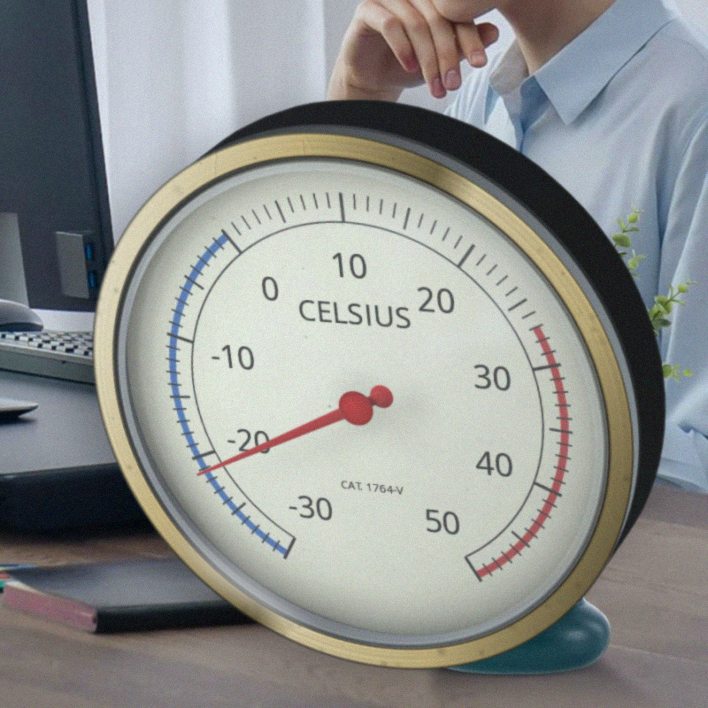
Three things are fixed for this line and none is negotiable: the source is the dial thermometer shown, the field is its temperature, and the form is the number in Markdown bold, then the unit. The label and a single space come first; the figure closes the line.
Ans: **-21** °C
